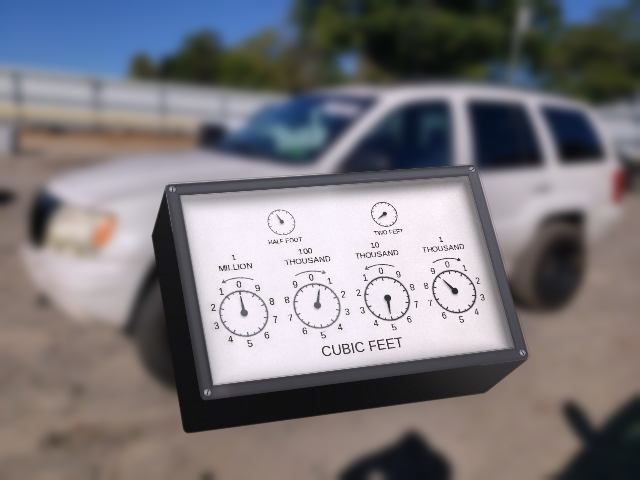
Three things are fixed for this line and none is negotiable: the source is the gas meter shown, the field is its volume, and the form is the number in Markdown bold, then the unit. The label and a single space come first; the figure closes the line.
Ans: **4900** ft³
